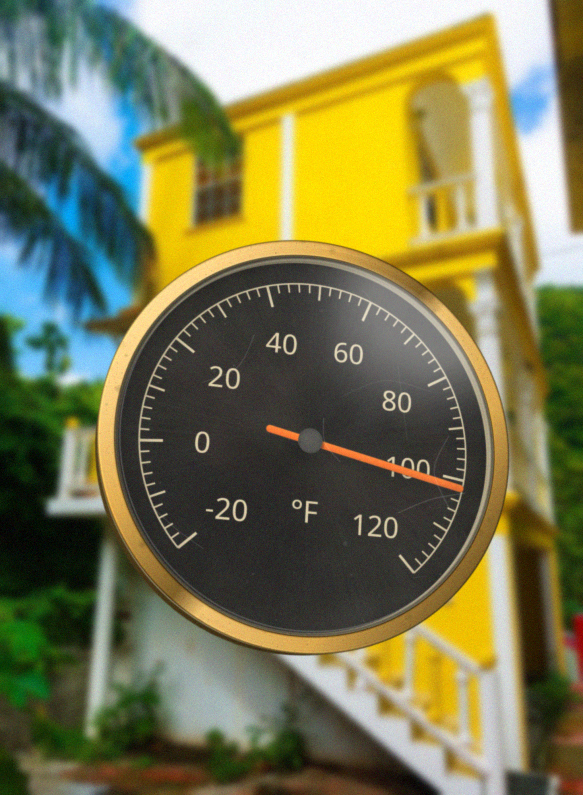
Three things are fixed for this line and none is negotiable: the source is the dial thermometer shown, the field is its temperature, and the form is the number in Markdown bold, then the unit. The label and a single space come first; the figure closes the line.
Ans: **102** °F
